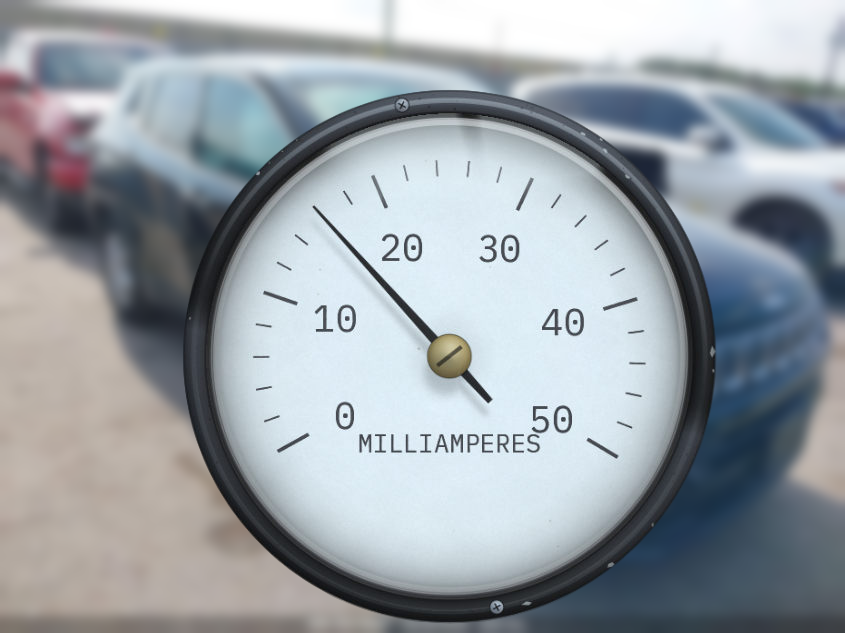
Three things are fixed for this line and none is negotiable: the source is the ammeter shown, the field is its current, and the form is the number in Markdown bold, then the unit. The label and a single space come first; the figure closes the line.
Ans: **16** mA
